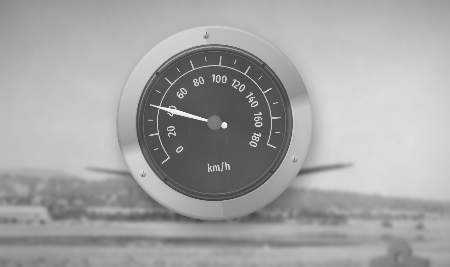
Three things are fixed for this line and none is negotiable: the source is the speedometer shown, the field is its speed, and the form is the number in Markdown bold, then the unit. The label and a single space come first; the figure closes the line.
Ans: **40** km/h
